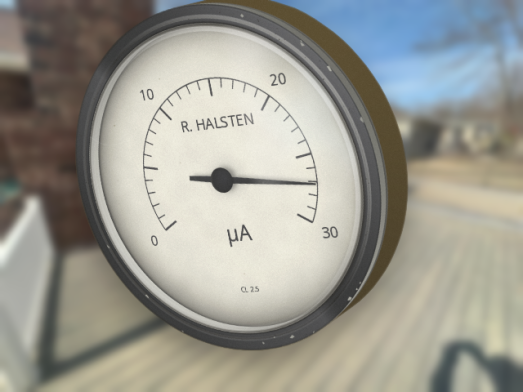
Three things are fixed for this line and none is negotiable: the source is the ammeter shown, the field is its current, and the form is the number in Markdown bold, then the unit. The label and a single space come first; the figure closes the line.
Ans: **27** µA
